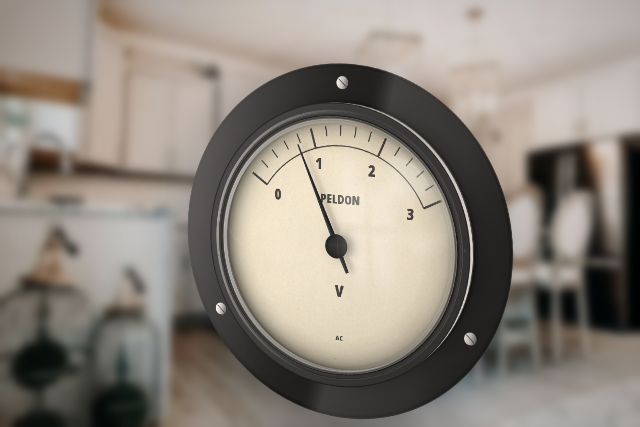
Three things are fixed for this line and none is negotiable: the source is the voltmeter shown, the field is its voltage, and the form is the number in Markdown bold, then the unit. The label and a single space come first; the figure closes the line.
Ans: **0.8** V
